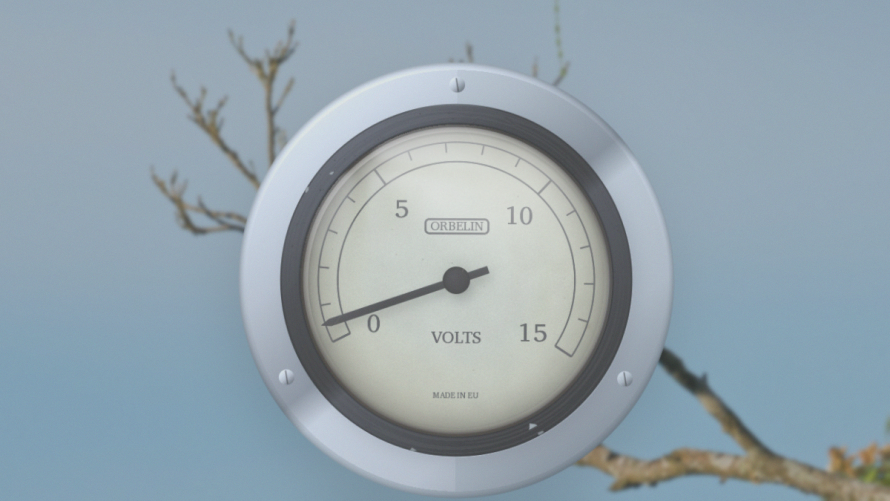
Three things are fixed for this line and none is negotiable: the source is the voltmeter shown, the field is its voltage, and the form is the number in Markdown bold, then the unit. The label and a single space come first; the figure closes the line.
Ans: **0.5** V
